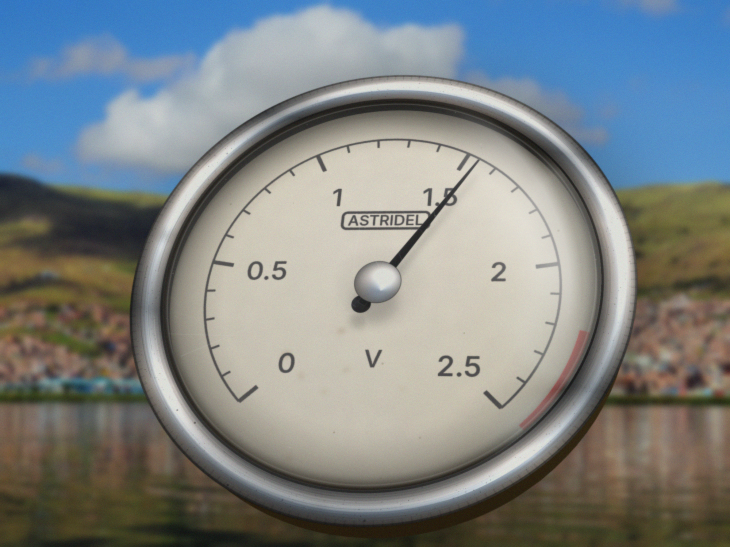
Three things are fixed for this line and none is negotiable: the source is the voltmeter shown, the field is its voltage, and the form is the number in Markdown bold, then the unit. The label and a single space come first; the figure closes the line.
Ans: **1.55** V
